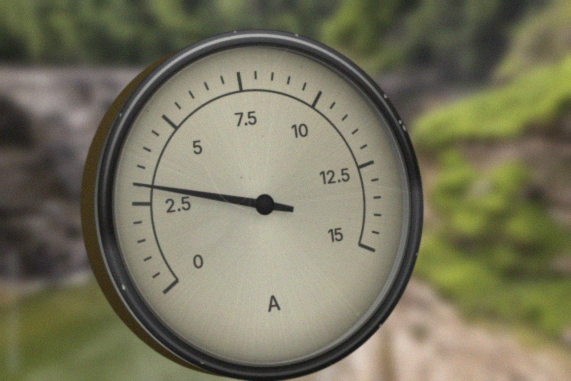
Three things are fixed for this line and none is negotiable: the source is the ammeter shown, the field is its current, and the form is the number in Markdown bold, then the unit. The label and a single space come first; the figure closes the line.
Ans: **3** A
